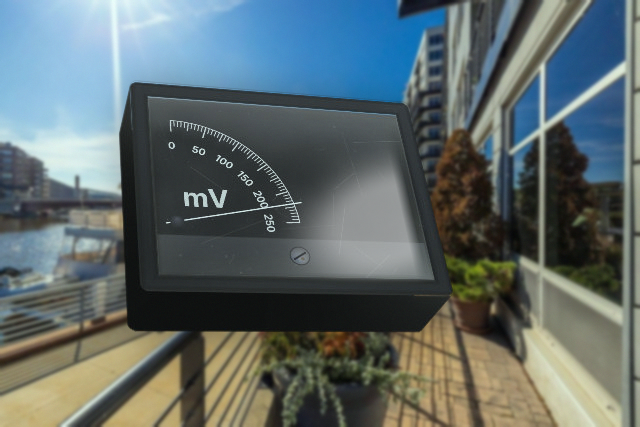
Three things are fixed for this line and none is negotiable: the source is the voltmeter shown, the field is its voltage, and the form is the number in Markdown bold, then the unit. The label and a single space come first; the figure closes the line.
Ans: **225** mV
